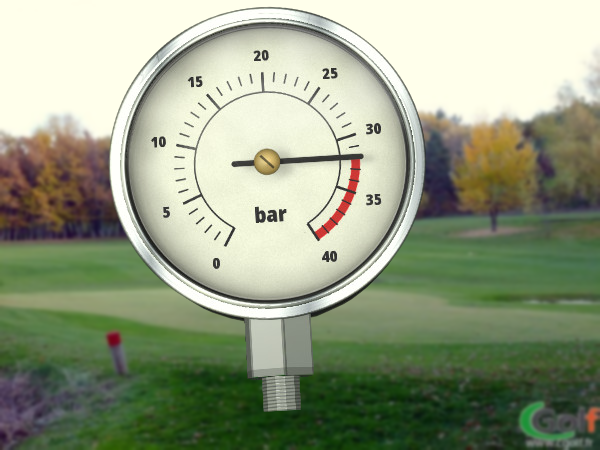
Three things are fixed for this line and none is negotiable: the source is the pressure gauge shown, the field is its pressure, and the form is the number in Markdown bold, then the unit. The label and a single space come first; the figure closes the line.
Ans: **32** bar
